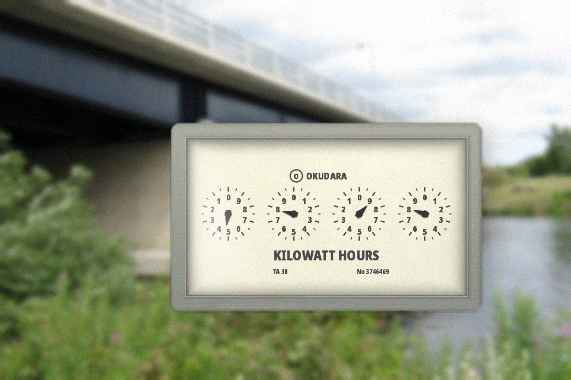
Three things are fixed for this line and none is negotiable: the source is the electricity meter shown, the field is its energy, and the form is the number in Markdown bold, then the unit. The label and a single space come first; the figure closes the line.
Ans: **4788** kWh
